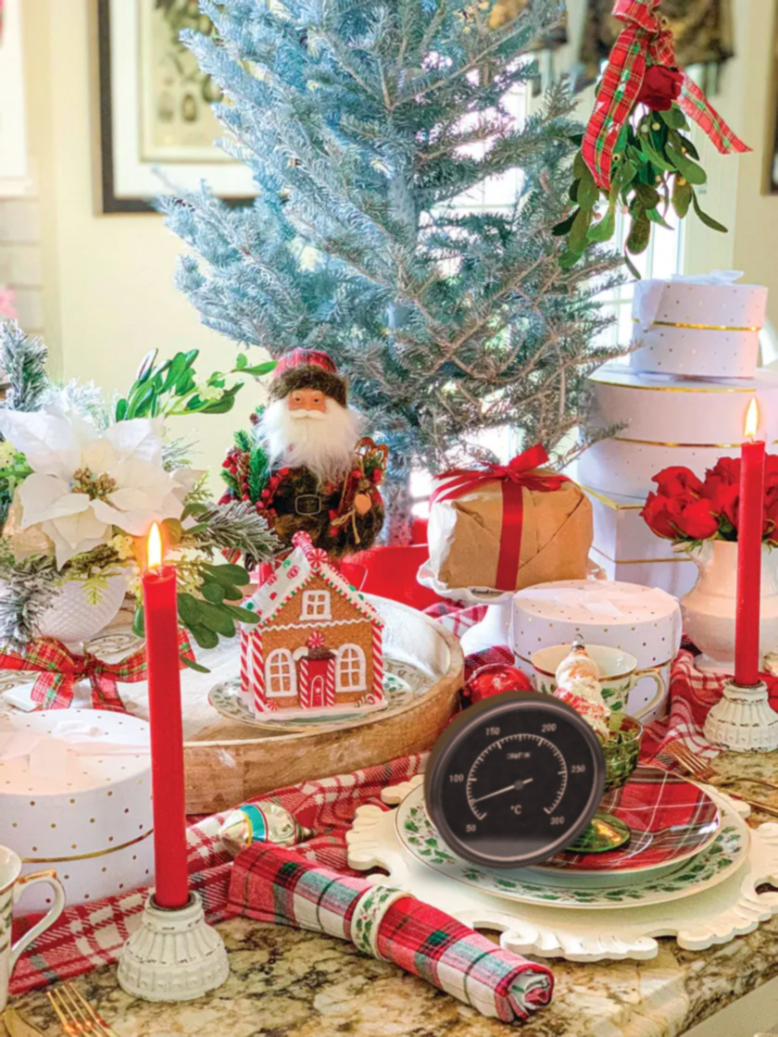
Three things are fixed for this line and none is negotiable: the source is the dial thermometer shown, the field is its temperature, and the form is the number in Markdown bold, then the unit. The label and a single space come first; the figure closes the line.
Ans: **75** °C
